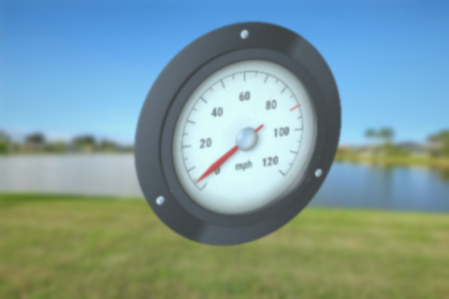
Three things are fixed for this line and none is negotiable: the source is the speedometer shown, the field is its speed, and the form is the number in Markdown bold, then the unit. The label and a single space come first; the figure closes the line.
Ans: **5** mph
